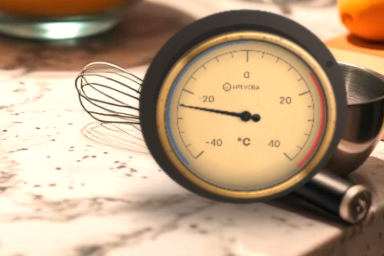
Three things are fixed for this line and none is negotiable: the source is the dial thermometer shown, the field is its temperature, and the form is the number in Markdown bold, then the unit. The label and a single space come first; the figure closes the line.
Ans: **-24** °C
